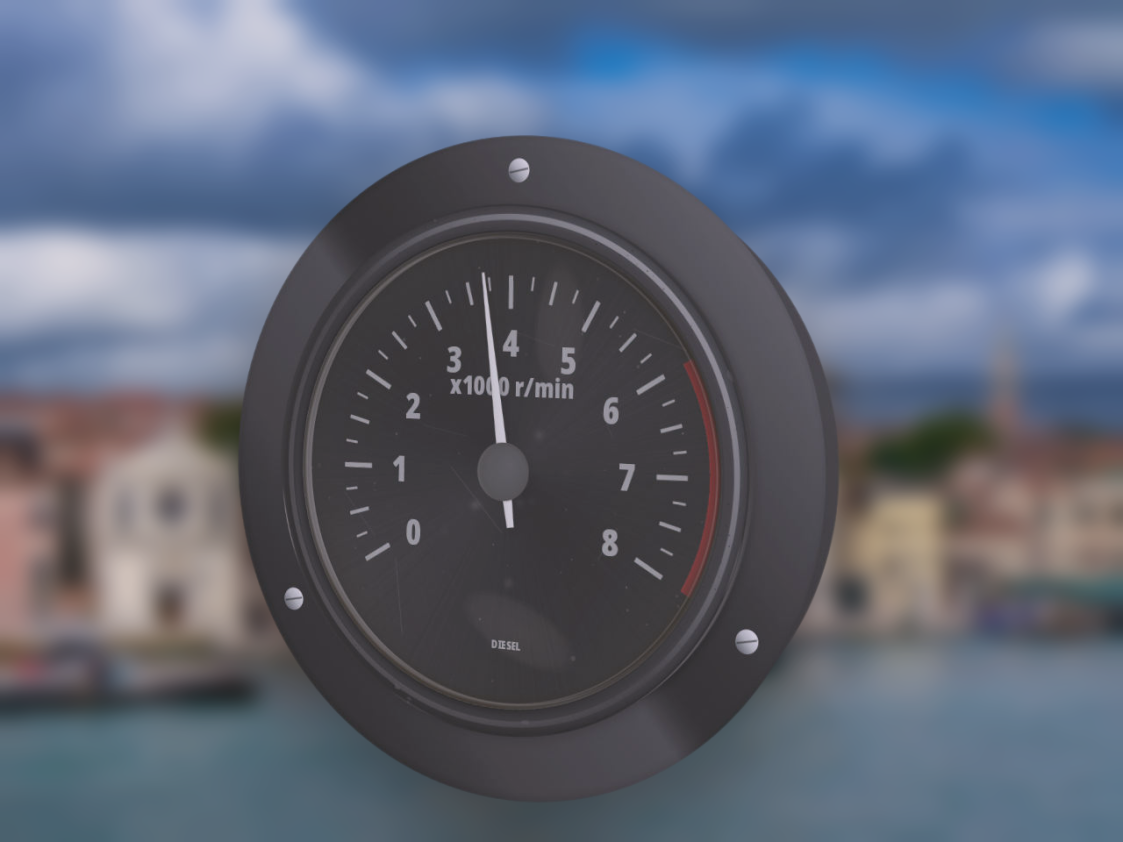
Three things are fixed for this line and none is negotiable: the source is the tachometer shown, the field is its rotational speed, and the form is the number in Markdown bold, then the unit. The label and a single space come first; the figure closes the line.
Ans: **3750** rpm
